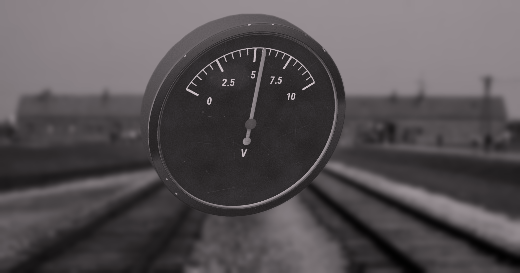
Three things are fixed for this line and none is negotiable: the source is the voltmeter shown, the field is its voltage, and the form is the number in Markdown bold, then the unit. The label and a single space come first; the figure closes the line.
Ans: **5.5** V
